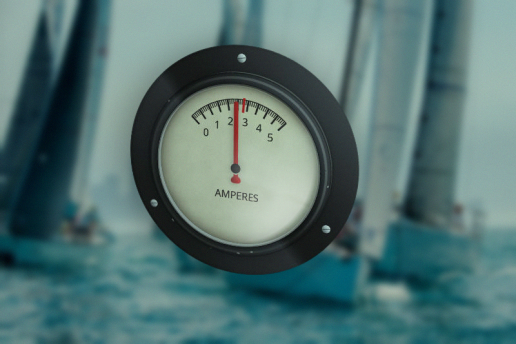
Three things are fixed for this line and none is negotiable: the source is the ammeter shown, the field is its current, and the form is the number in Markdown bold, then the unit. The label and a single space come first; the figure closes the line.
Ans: **2.5** A
